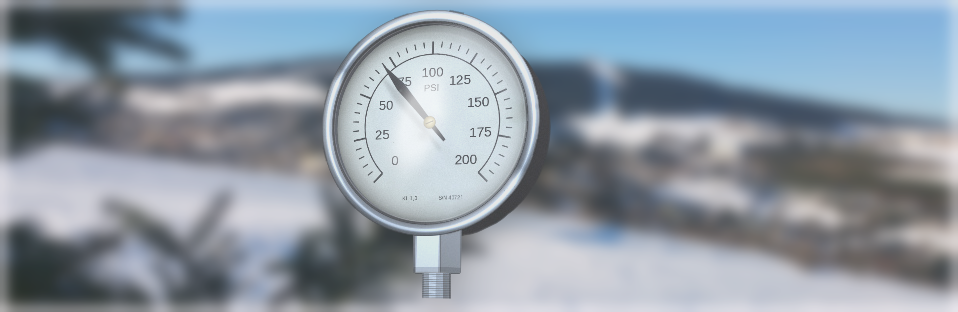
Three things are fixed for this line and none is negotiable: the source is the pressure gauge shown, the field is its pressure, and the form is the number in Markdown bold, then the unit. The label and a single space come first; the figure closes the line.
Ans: **70** psi
